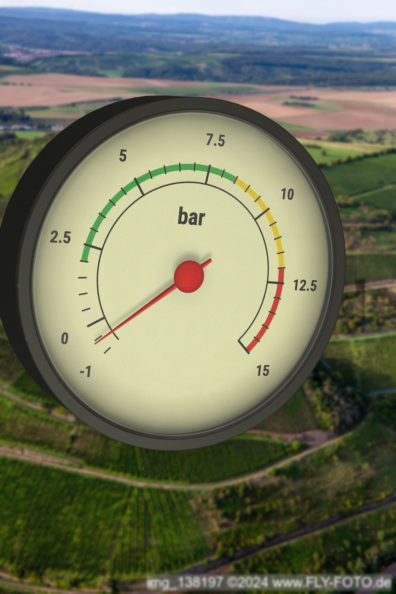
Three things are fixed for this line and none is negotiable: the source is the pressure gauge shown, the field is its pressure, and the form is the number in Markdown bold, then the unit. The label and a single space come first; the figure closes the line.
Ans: **-0.5** bar
